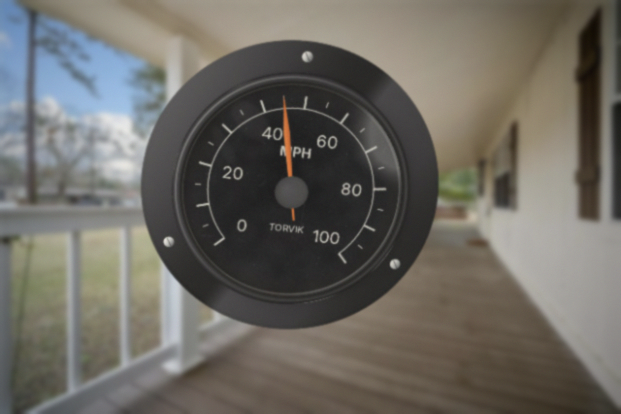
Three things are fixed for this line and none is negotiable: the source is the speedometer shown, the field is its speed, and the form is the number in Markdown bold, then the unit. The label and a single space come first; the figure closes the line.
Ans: **45** mph
